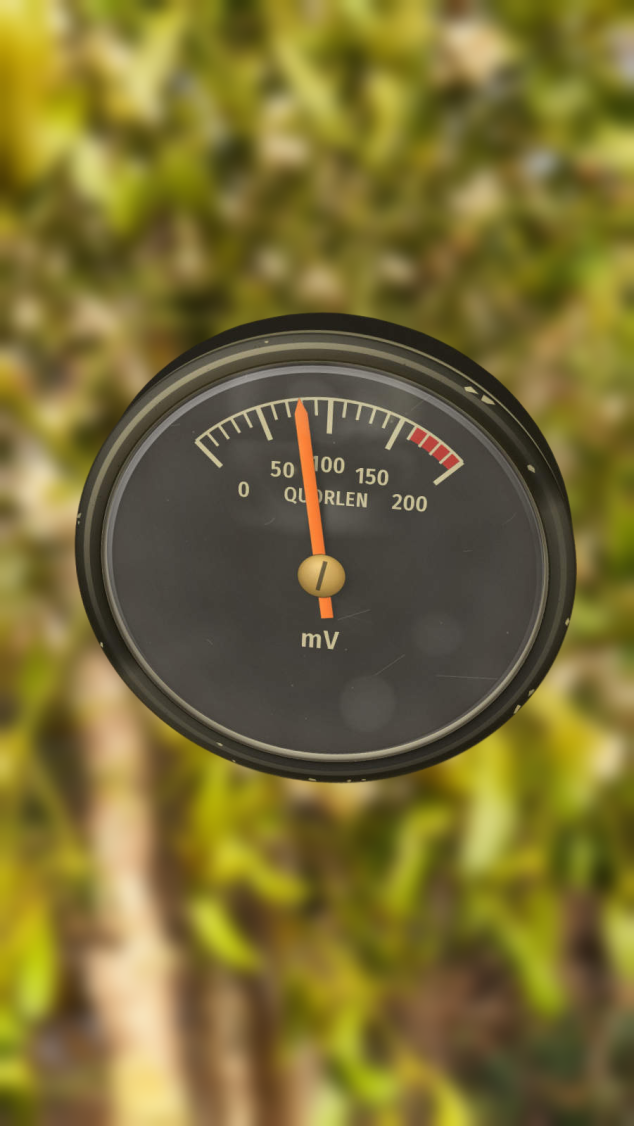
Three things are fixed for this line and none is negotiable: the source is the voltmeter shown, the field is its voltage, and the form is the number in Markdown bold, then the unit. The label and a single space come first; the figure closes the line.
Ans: **80** mV
